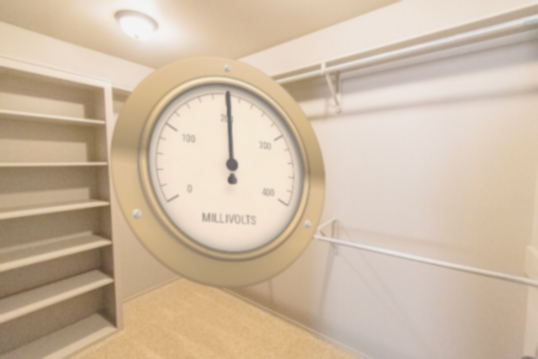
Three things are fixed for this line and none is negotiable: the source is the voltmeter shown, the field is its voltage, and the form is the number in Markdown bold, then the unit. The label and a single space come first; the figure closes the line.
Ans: **200** mV
